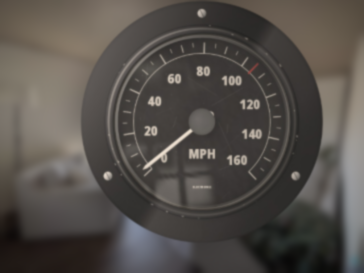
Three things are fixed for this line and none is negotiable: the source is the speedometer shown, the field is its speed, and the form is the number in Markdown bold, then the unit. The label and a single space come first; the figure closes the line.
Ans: **2.5** mph
